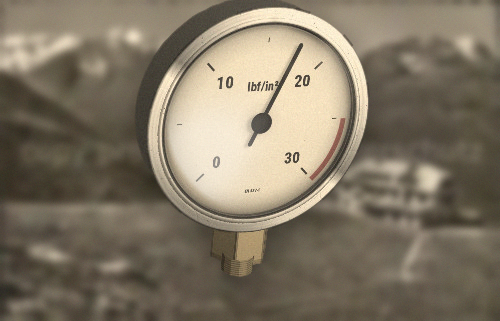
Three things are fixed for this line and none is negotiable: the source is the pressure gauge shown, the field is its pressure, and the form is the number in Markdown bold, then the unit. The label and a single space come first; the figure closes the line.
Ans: **17.5** psi
